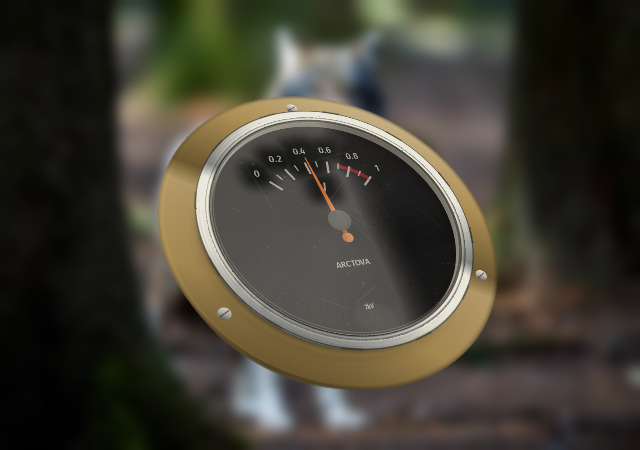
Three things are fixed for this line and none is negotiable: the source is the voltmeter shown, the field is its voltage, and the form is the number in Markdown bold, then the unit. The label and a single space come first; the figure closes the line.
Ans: **0.4** V
